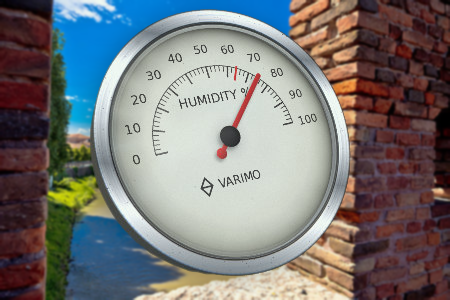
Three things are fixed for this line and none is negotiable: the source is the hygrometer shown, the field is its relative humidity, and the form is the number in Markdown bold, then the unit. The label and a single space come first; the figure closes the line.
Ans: **74** %
